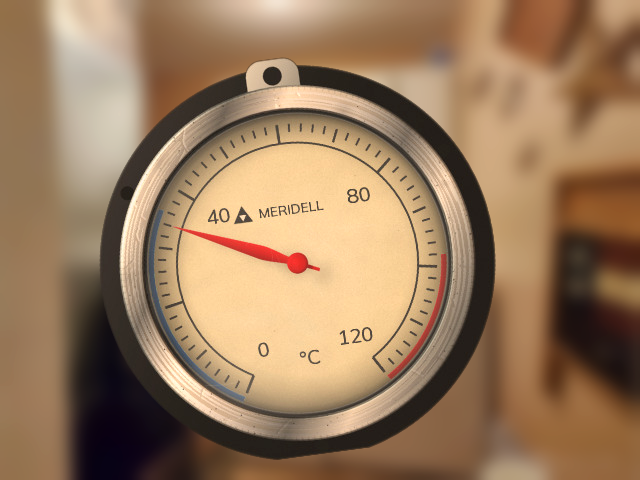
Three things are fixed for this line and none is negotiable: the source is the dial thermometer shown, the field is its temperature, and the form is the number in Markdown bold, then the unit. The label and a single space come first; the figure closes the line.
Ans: **34** °C
